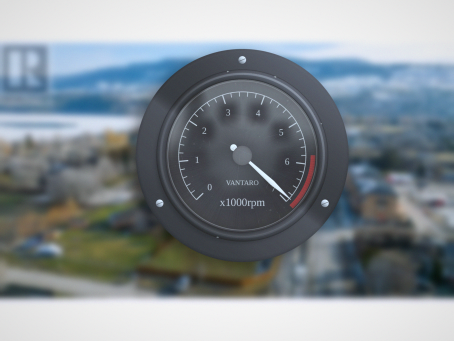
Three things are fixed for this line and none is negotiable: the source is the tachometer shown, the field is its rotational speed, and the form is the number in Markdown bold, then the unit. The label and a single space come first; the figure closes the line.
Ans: **6900** rpm
